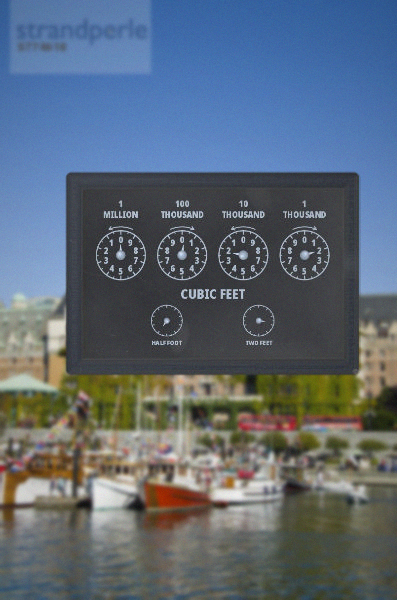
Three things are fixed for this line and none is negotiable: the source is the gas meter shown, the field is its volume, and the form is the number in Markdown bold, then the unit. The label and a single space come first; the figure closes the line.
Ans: **2200** ft³
